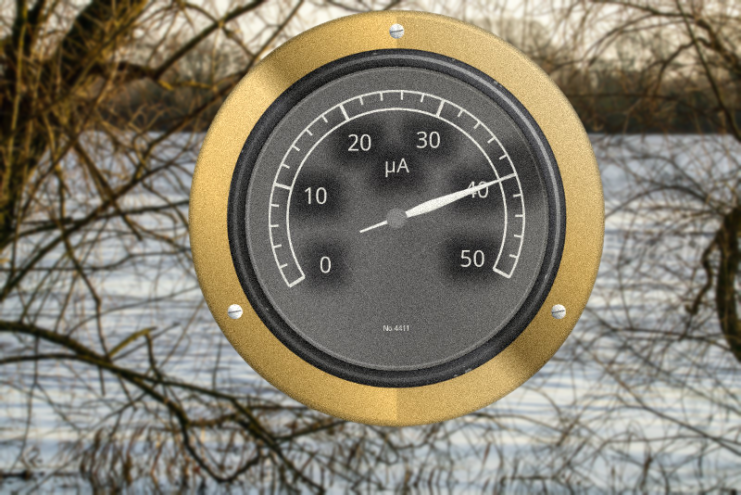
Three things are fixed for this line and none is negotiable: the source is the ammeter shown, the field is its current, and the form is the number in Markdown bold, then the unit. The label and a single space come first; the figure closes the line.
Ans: **40** µA
